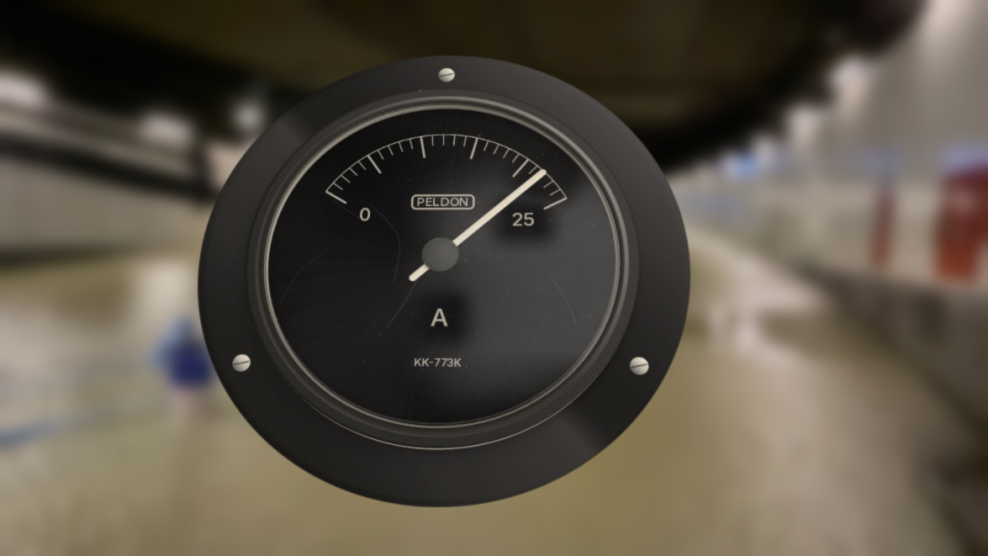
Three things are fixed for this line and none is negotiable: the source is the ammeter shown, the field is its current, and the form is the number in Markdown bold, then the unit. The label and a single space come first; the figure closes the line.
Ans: **22** A
